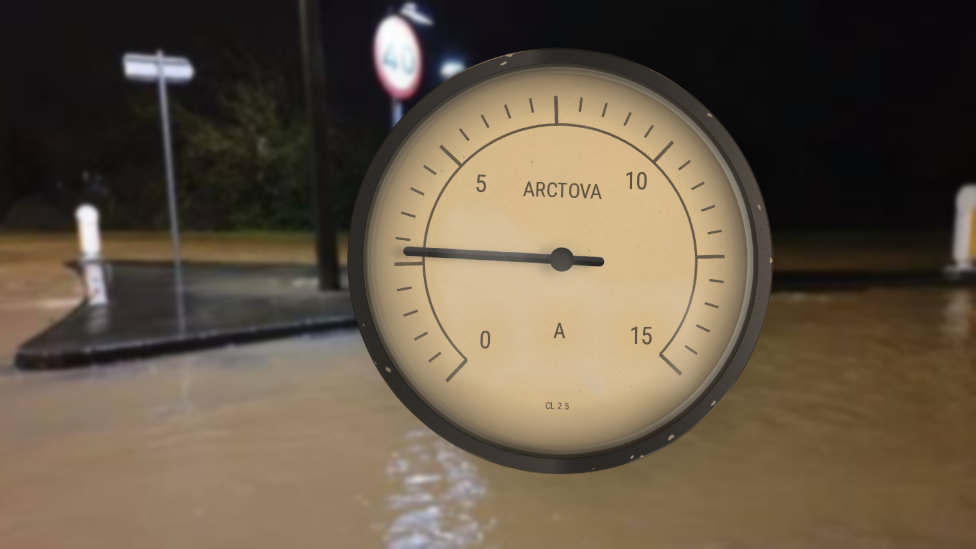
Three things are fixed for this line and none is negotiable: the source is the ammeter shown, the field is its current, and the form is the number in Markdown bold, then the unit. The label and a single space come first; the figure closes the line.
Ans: **2.75** A
